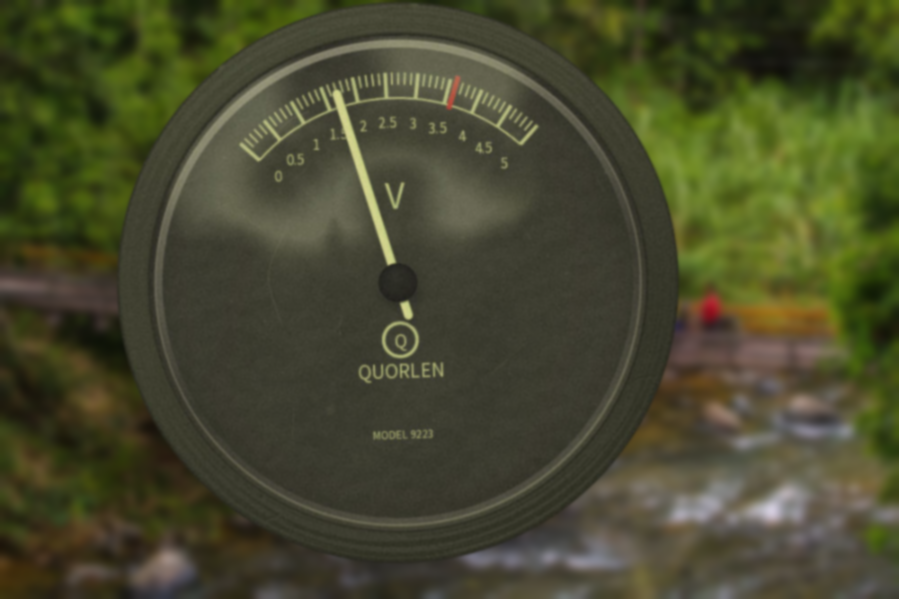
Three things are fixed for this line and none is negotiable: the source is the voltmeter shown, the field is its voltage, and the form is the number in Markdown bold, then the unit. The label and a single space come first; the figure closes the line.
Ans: **1.7** V
